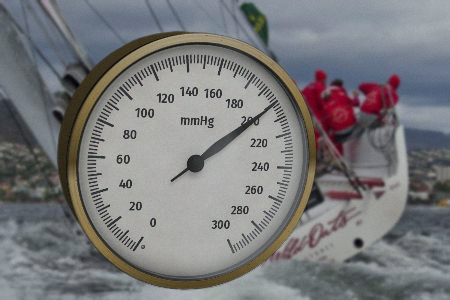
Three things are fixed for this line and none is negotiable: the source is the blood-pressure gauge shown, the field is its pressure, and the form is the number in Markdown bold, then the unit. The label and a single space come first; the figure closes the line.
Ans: **200** mmHg
